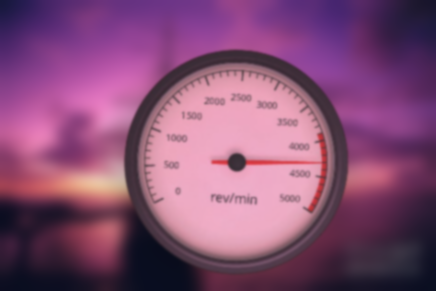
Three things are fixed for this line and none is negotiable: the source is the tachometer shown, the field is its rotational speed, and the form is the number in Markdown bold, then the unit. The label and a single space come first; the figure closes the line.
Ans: **4300** rpm
